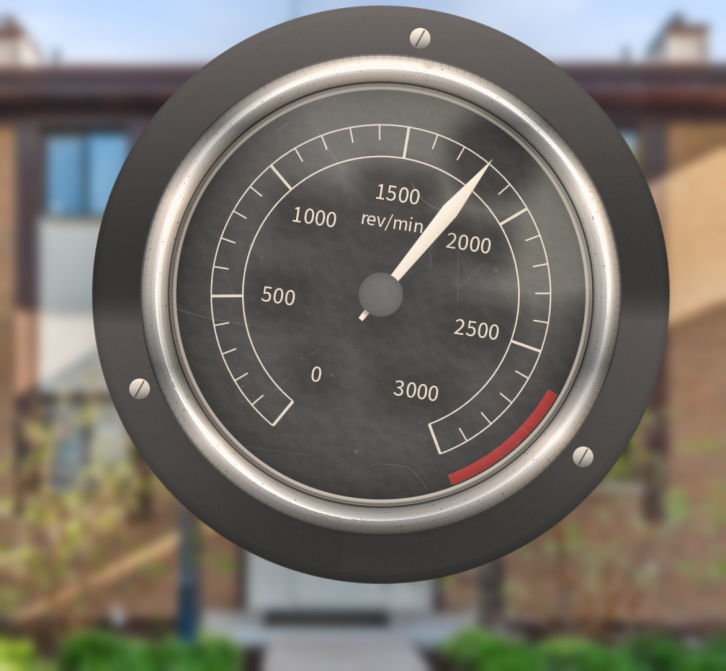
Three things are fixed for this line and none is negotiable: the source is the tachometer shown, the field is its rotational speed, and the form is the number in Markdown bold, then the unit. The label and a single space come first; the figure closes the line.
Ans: **1800** rpm
